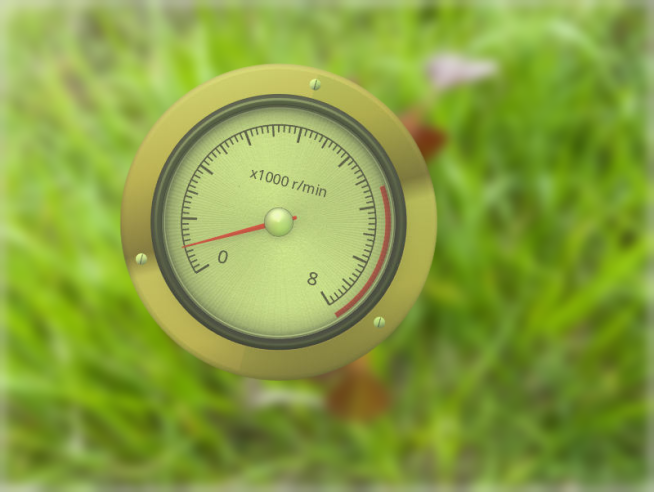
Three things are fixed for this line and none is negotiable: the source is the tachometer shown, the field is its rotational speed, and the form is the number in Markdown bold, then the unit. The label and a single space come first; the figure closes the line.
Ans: **500** rpm
